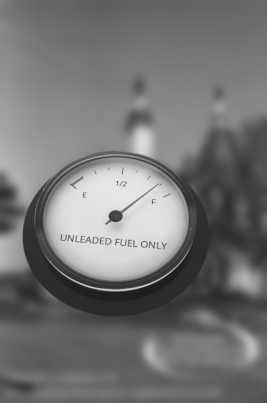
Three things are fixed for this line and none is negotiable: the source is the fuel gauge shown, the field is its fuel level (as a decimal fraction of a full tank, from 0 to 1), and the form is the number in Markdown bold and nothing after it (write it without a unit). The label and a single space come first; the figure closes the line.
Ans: **0.875**
